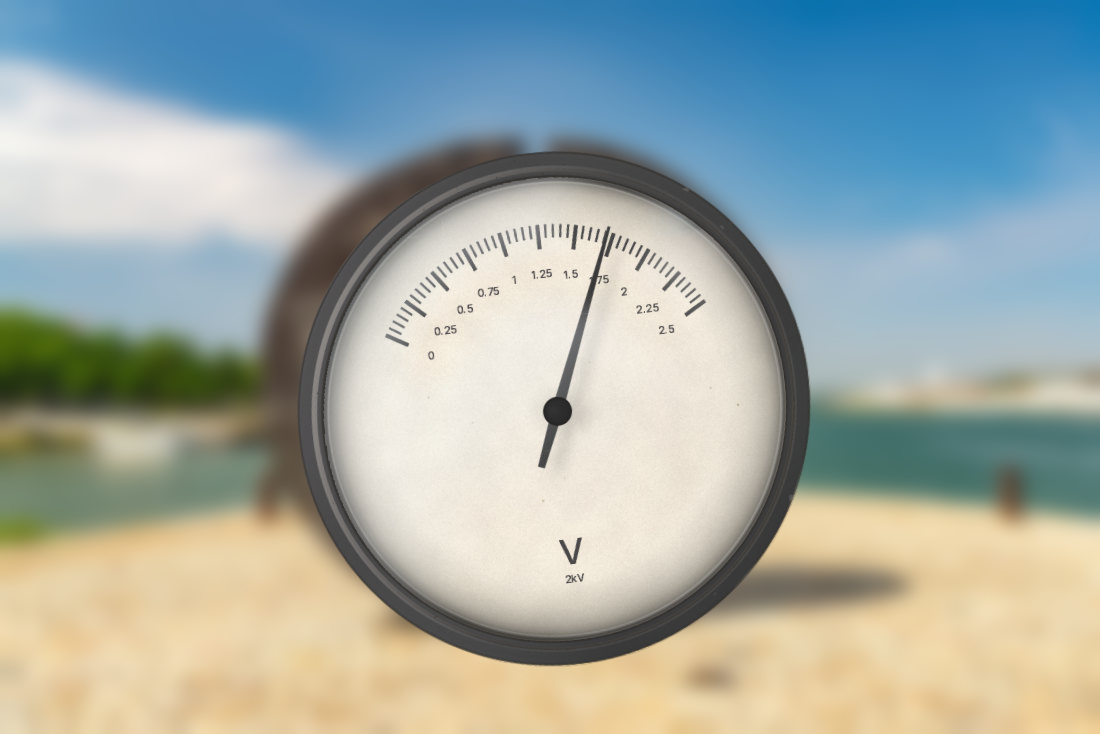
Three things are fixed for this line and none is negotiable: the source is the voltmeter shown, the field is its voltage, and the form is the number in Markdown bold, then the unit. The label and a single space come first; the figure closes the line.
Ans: **1.7** V
